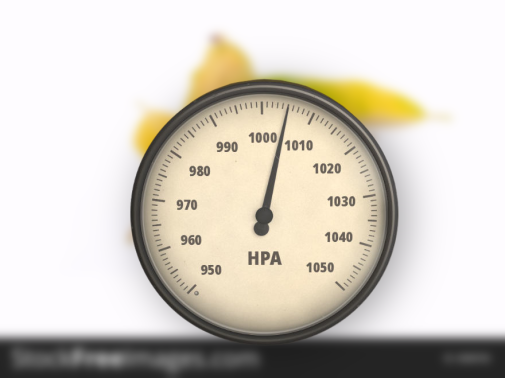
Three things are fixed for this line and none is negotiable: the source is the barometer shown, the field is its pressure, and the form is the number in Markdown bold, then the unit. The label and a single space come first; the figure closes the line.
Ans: **1005** hPa
